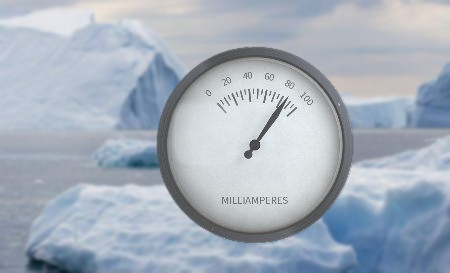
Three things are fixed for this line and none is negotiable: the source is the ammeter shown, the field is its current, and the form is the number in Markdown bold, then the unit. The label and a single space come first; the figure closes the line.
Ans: **85** mA
